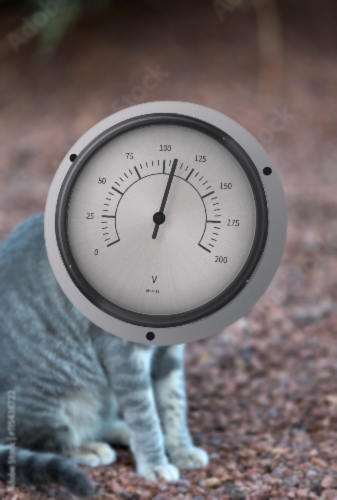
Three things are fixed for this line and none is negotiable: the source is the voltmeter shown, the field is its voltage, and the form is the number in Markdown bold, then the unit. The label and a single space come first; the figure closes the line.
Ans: **110** V
